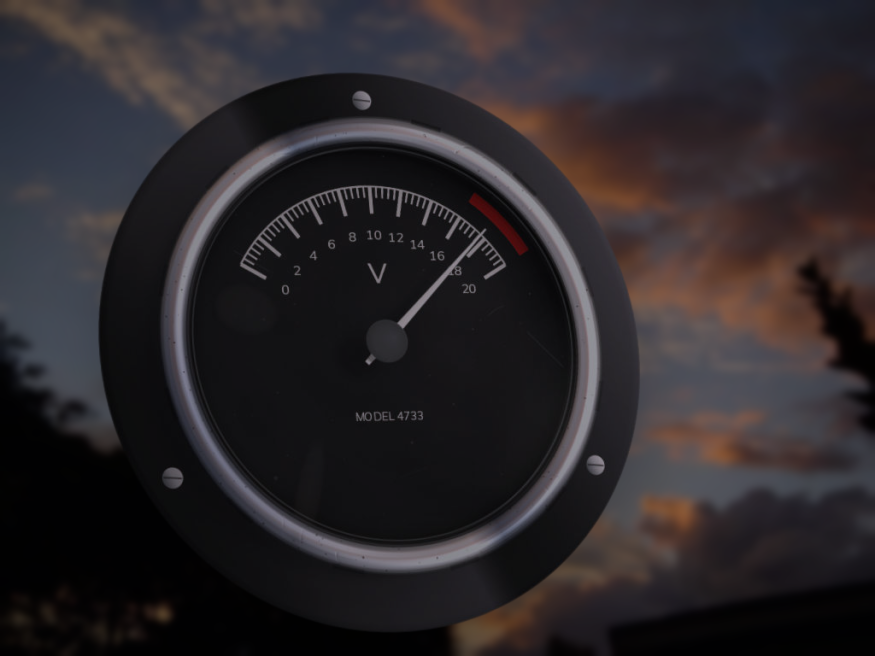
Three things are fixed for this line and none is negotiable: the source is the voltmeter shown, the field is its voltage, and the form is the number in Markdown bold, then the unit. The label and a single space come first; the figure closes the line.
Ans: **17.6** V
